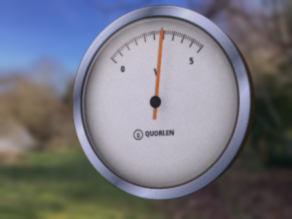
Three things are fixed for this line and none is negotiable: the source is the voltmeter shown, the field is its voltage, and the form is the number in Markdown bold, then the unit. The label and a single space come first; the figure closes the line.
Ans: **3** V
